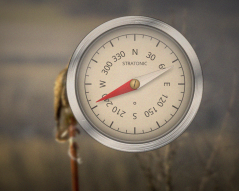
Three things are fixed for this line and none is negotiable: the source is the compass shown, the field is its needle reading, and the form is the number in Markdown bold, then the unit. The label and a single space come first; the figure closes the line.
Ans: **245** °
